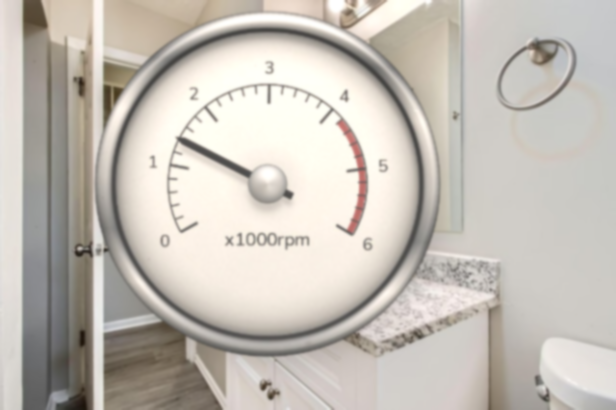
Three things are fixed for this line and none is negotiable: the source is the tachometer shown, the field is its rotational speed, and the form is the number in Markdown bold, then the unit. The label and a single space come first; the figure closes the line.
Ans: **1400** rpm
